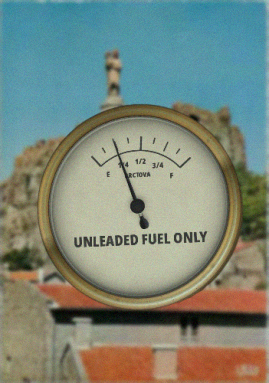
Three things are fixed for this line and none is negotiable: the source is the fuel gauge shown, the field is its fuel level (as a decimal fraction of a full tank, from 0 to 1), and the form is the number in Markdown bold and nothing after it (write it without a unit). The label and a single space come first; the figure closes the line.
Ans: **0.25**
